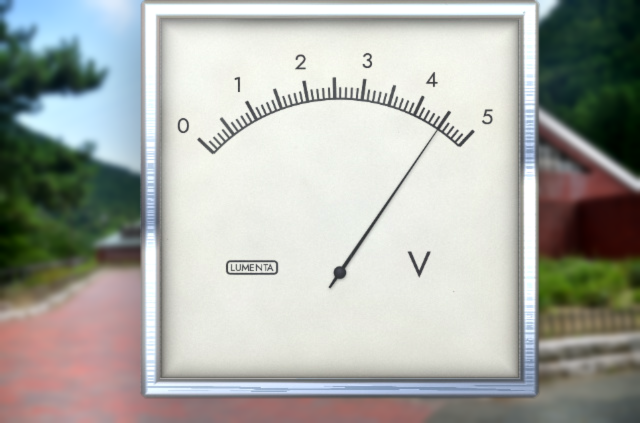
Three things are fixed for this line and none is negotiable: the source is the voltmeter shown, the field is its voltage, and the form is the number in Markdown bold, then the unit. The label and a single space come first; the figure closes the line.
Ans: **4.5** V
